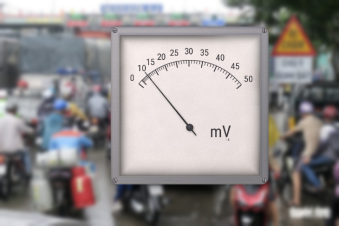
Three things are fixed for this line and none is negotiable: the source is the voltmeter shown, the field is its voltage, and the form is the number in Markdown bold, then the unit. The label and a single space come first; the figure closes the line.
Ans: **10** mV
